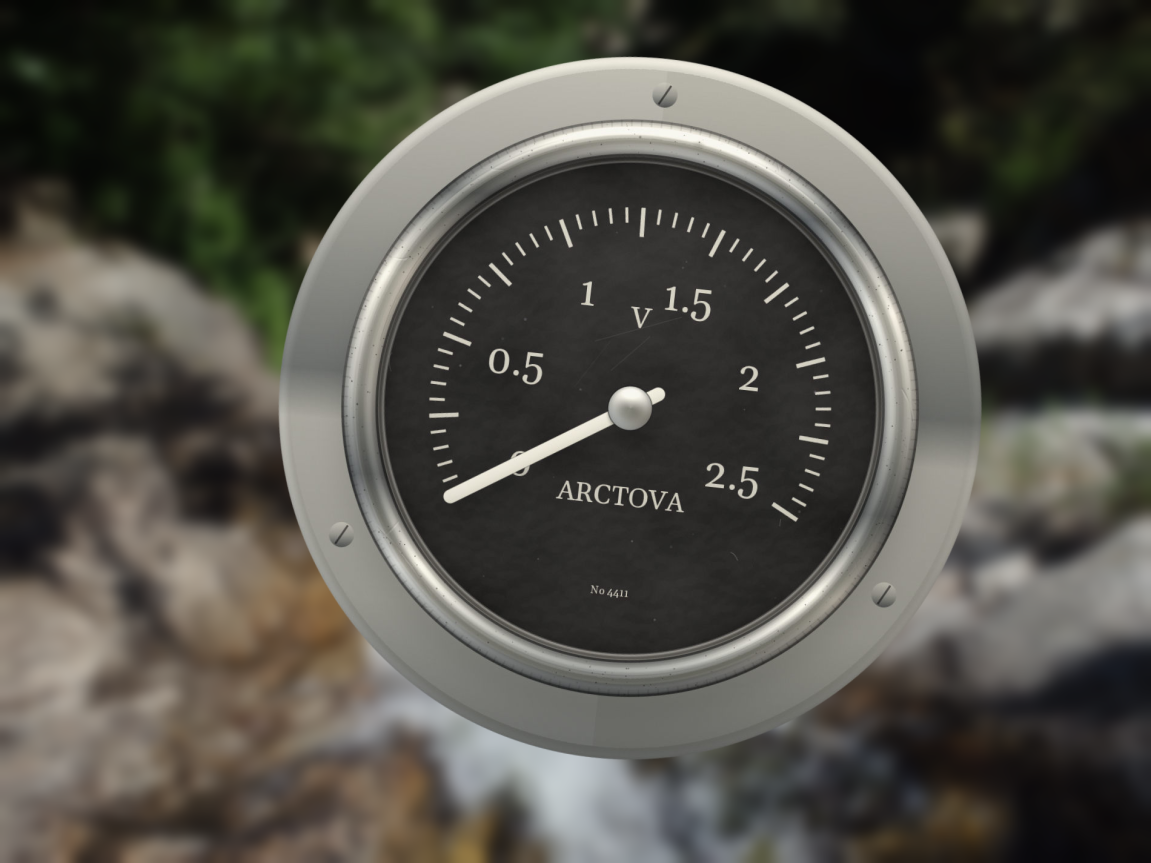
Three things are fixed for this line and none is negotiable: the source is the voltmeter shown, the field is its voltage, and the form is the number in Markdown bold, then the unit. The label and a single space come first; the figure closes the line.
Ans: **0** V
